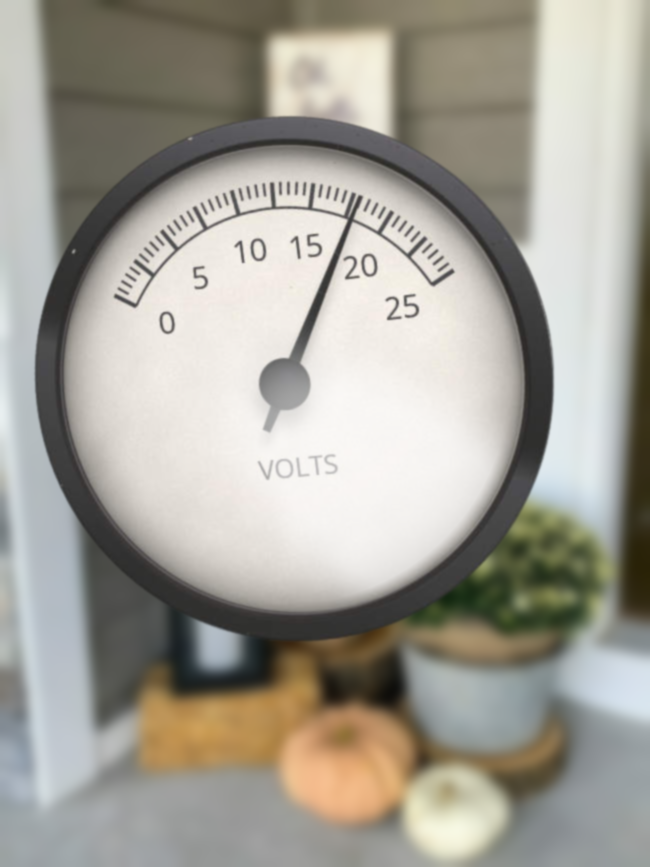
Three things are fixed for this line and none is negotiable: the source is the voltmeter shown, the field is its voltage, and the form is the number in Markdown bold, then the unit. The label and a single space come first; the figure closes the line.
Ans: **18** V
